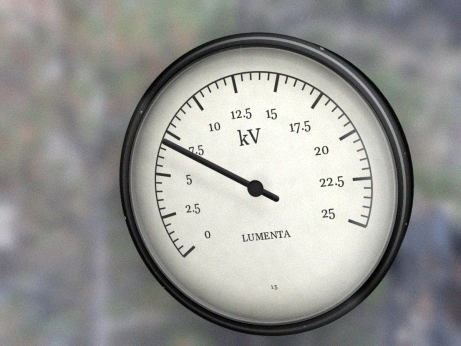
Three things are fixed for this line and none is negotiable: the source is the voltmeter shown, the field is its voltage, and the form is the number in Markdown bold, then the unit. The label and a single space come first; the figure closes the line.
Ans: **7** kV
